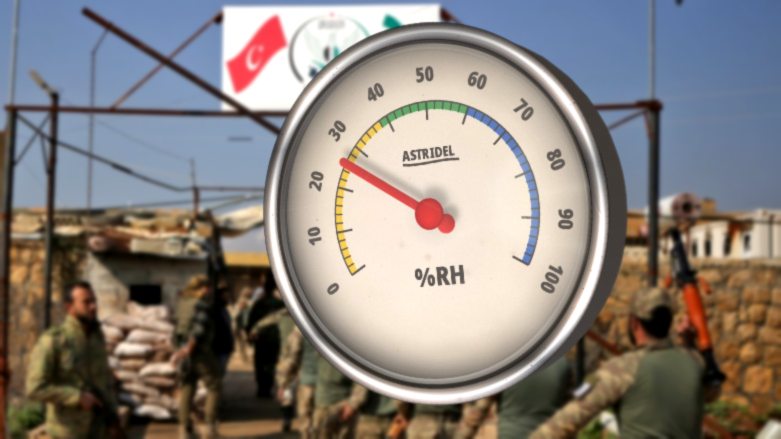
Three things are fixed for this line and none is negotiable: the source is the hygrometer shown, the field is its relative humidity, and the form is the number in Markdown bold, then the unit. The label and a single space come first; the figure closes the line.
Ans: **26** %
